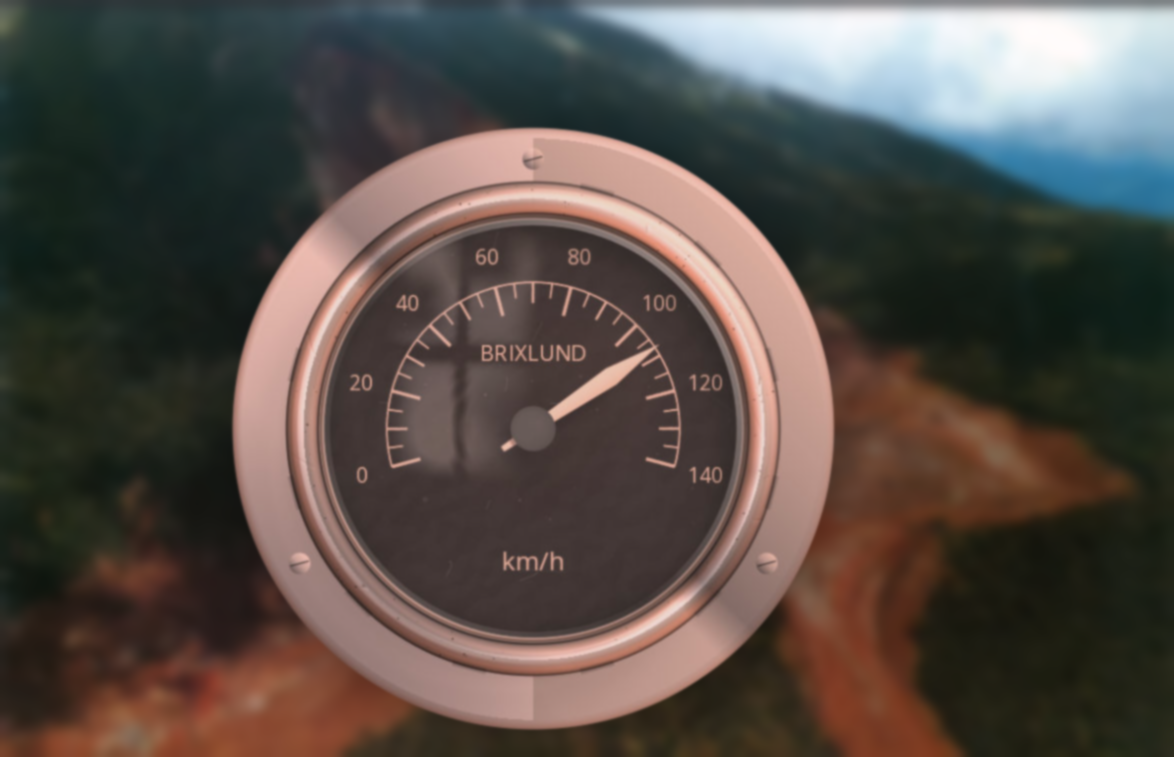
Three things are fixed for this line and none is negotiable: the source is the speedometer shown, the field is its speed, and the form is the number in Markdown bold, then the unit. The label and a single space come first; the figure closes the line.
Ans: **107.5** km/h
